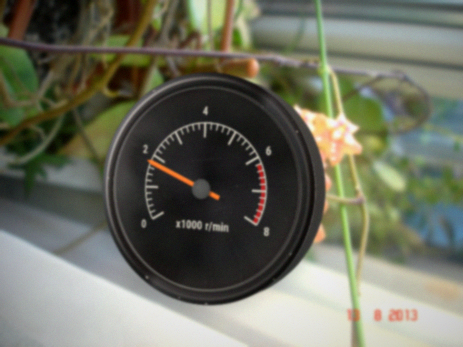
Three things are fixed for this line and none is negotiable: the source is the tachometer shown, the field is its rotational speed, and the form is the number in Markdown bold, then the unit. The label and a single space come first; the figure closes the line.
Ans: **1800** rpm
